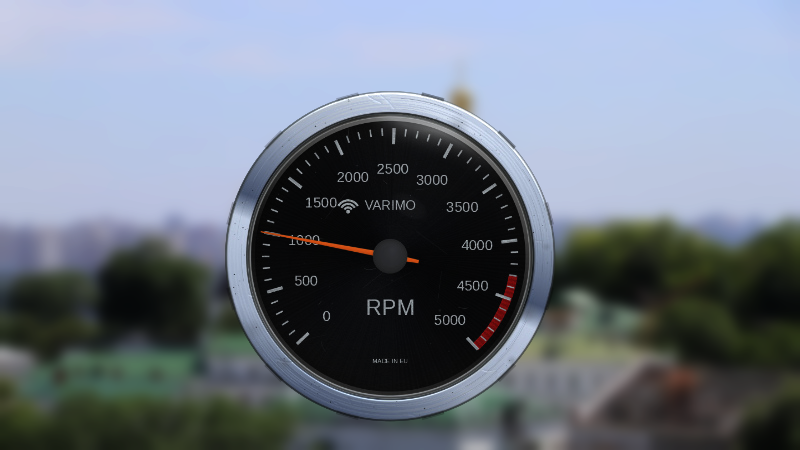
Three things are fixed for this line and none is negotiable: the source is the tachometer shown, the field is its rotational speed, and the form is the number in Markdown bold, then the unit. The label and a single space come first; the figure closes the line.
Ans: **1000** rpm
